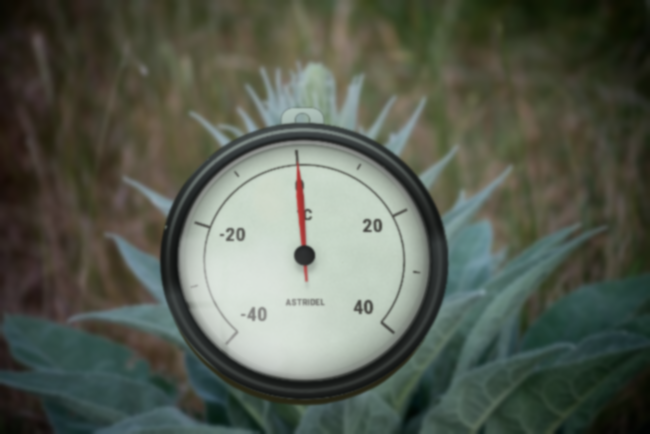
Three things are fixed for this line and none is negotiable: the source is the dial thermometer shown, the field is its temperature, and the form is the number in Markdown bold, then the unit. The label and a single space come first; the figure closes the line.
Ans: **0** °C
